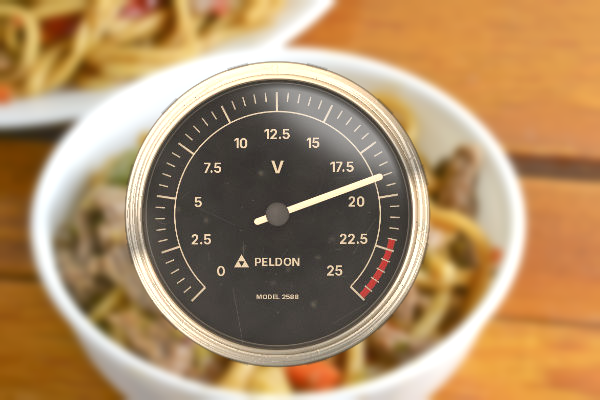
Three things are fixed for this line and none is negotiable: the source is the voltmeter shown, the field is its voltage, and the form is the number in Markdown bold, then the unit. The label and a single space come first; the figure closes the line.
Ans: **19** V
